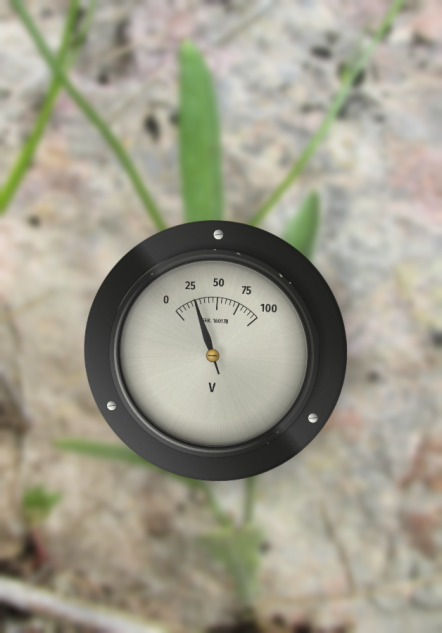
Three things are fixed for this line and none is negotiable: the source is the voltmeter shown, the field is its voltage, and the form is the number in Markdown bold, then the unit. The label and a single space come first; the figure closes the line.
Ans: **25** V
